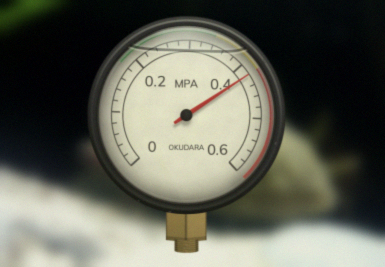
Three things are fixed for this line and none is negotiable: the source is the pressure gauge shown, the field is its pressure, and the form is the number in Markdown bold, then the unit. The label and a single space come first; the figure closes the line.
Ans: **0.42** MPa
